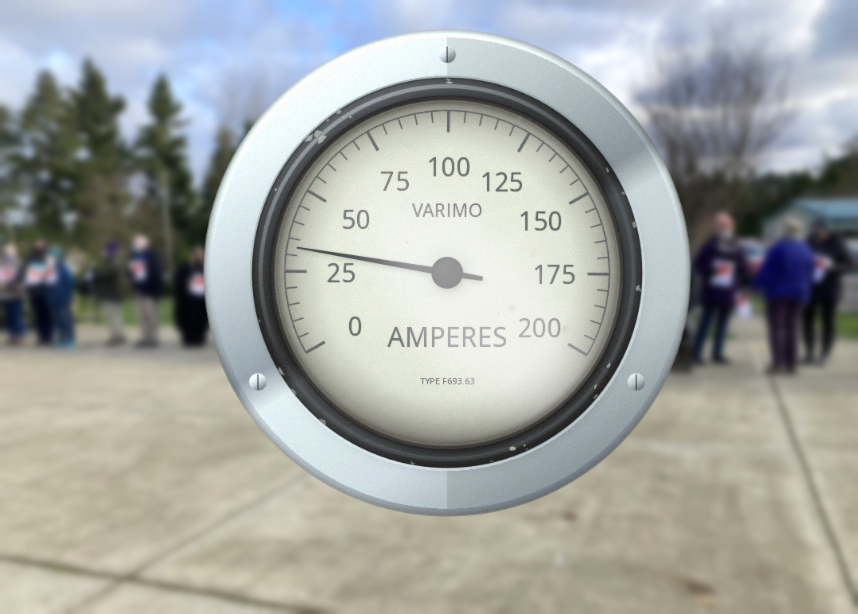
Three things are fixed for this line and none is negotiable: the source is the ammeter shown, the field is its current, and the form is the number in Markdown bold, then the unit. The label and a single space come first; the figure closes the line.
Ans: **32.5** A
